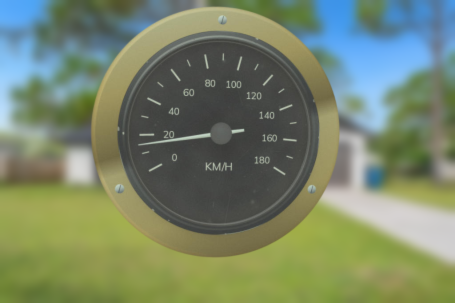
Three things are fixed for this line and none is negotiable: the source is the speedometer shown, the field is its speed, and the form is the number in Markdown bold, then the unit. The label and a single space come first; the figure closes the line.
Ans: **15** km/h
